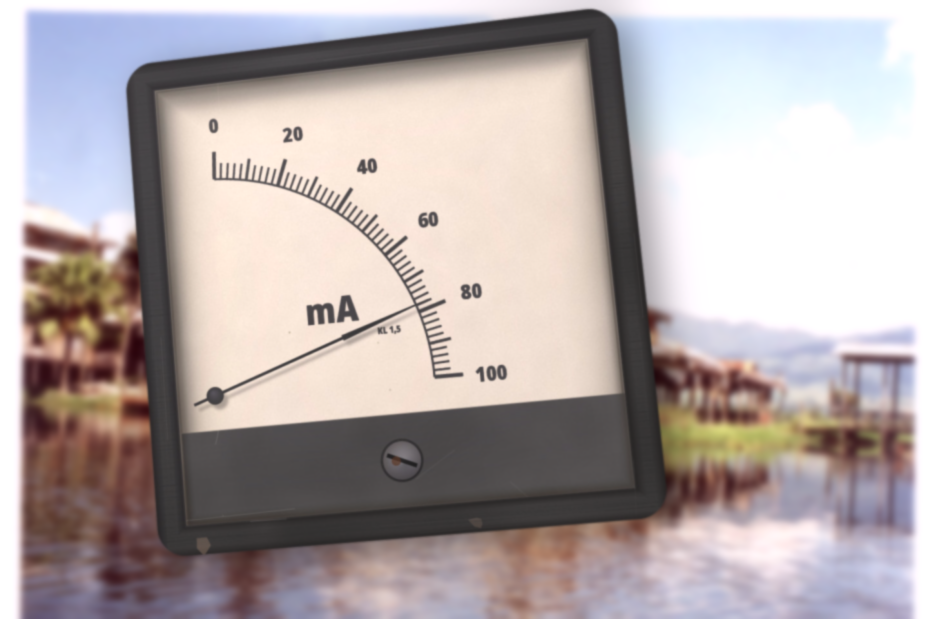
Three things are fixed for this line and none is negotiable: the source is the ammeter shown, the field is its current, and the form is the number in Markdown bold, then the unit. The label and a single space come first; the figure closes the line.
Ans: **78** mA
